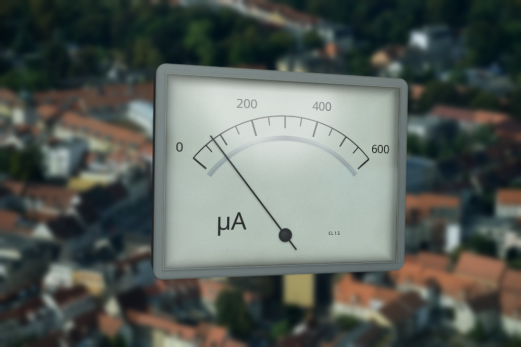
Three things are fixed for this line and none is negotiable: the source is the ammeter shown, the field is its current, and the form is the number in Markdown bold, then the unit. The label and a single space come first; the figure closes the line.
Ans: **75** µA
